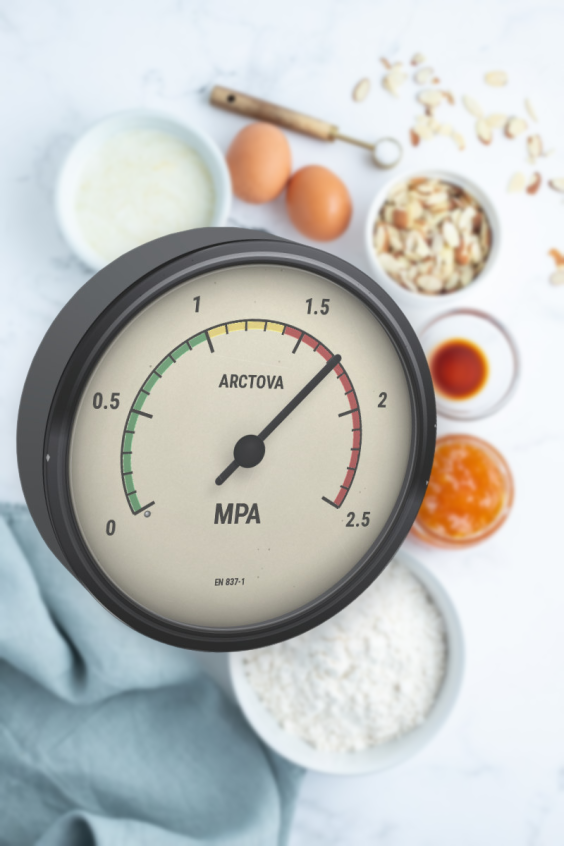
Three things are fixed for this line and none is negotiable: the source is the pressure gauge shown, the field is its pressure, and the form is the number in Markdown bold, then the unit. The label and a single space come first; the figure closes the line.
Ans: **1.7** MPa
